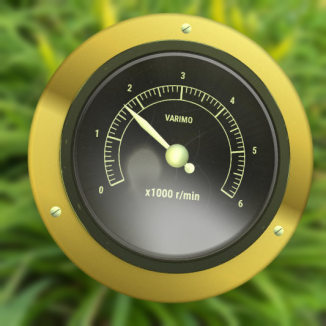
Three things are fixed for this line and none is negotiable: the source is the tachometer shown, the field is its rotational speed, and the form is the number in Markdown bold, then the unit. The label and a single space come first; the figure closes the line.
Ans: **1700** rpm
